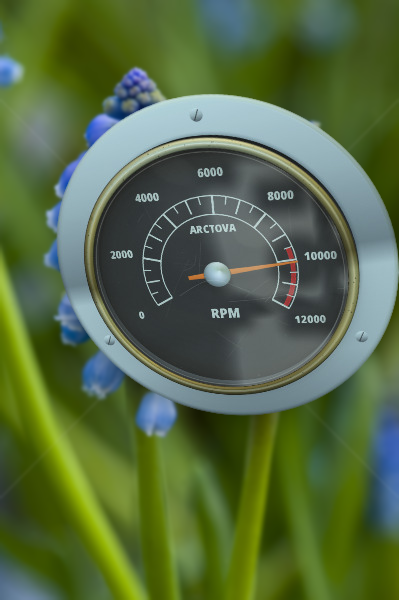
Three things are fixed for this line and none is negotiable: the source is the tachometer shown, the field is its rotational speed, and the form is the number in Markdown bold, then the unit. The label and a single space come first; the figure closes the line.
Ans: **10000** rpm
